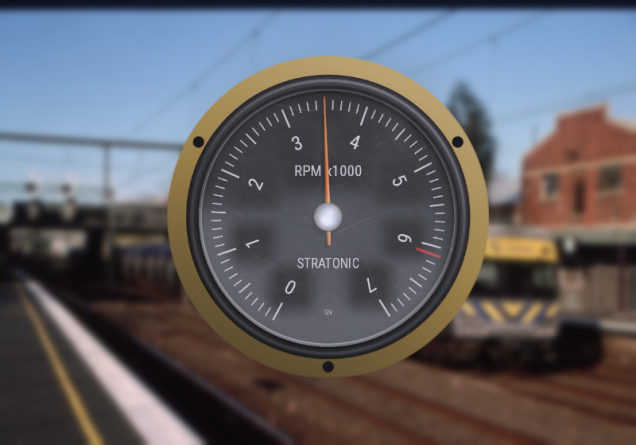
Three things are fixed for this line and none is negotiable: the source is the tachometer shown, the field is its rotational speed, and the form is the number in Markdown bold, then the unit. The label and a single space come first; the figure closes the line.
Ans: **3500** rpm
